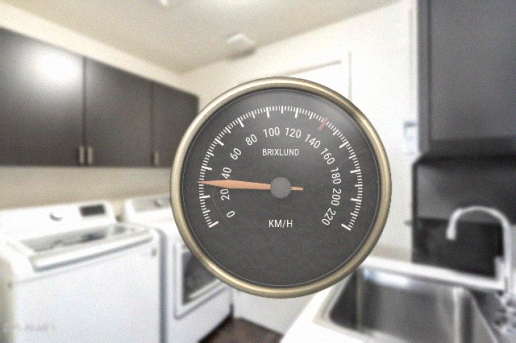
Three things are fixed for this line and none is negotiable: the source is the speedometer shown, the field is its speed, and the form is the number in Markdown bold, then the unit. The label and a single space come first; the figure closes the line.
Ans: **30** km/h
